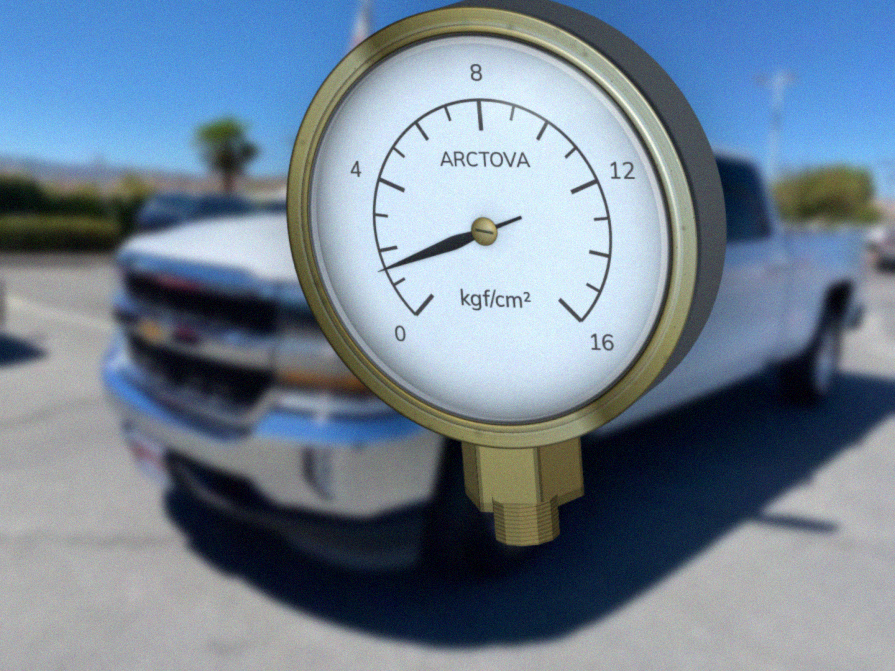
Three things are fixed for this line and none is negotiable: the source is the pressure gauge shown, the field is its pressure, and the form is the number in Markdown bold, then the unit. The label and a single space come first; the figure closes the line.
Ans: **1.5** kg/cm²
